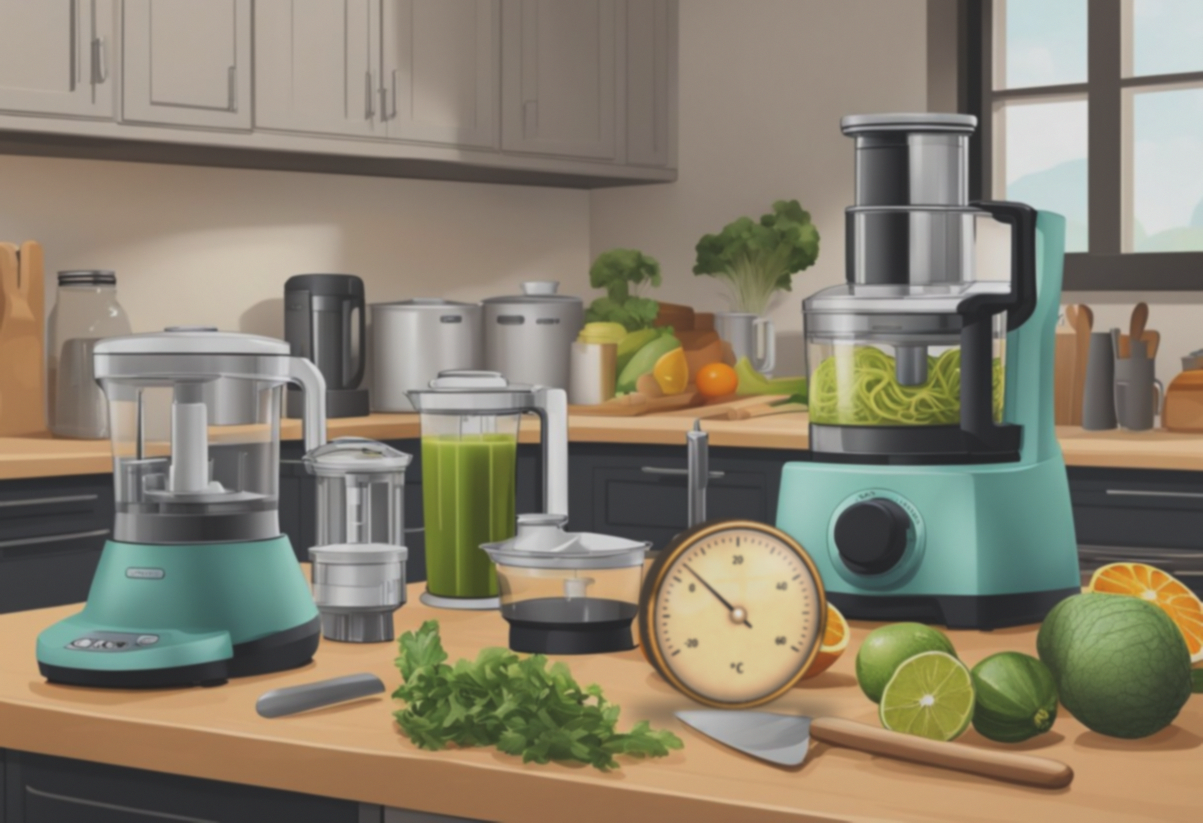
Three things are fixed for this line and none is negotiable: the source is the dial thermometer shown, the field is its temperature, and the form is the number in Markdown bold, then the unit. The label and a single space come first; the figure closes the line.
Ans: **4** °C
